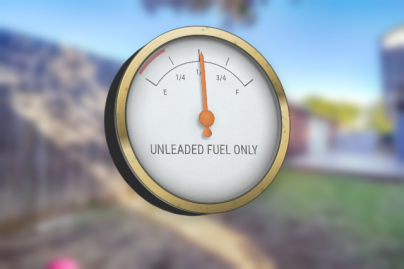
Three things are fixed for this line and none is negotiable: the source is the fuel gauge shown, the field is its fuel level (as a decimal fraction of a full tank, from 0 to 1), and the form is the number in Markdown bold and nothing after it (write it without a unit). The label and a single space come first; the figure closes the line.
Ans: **0.5**
